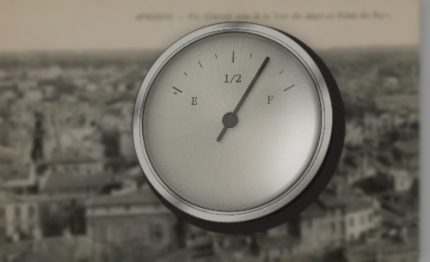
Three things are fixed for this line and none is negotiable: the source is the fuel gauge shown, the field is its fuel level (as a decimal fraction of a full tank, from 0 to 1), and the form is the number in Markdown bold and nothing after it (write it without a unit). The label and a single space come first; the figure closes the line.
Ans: **0.75**
